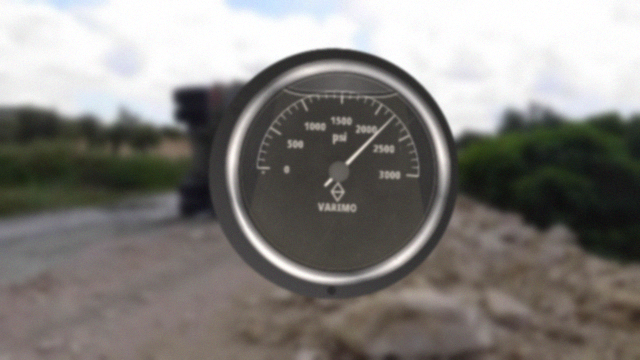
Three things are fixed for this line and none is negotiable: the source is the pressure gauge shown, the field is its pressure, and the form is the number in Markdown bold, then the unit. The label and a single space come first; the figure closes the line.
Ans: **2200** psi
